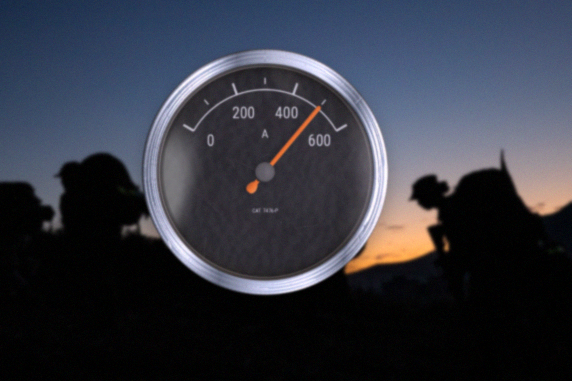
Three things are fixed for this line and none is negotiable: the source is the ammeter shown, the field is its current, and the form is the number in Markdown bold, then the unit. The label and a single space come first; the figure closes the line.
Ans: **500** A
